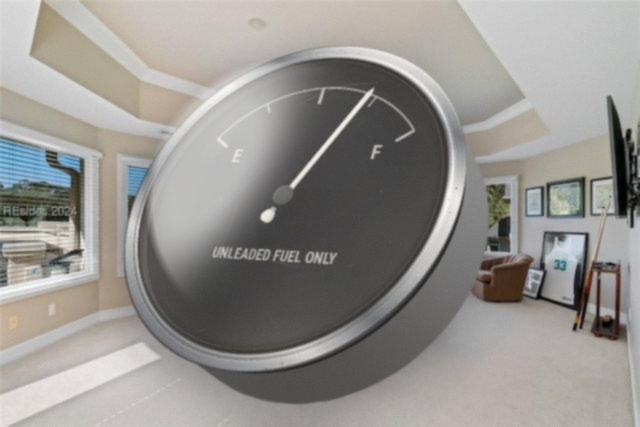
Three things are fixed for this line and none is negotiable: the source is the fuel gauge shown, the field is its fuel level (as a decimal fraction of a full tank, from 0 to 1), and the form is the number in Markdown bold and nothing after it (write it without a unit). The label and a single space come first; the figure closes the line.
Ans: **0.75**
